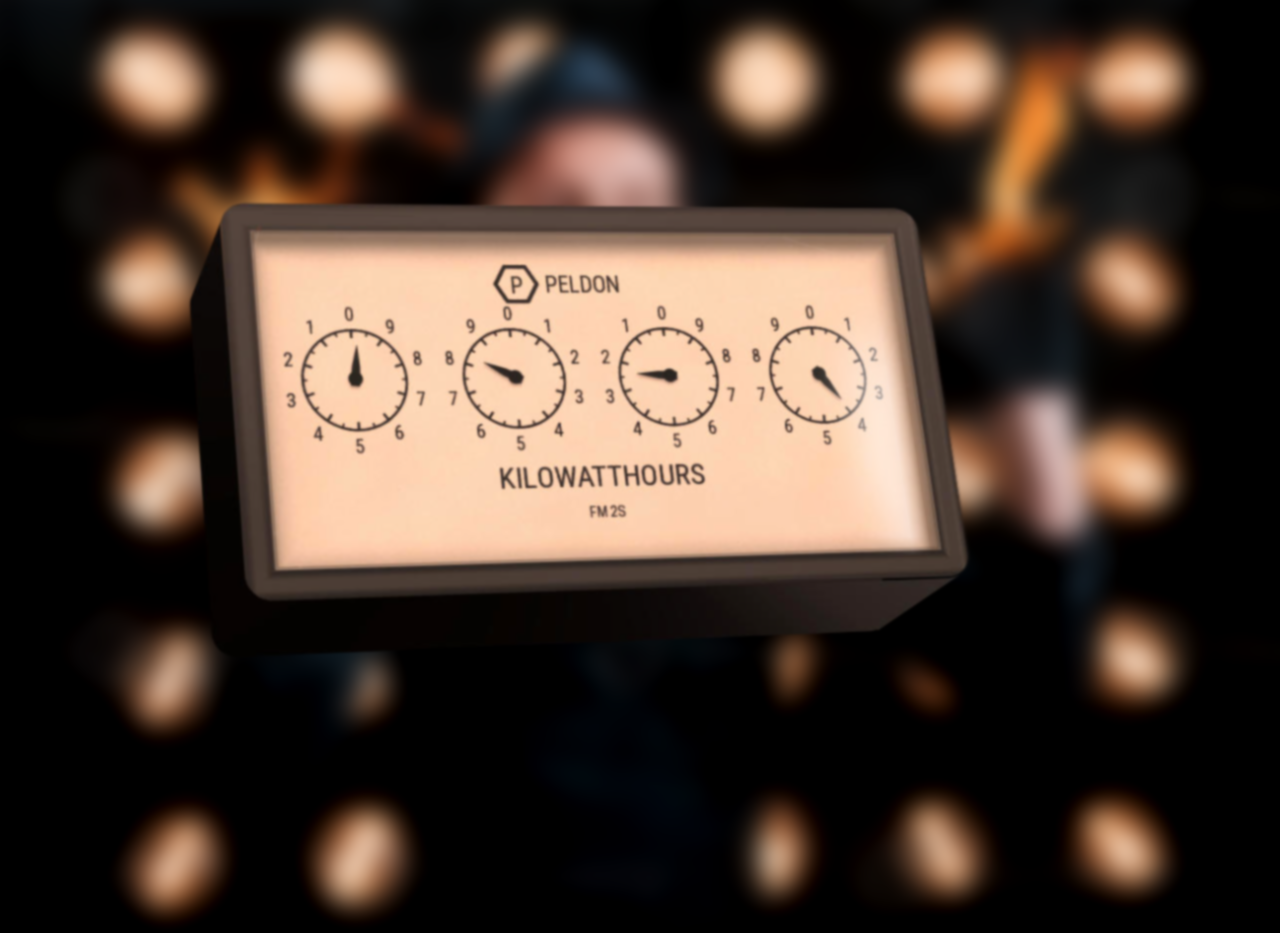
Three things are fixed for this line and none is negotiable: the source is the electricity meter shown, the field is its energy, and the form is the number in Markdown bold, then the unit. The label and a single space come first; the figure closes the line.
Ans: **9824** kWh
